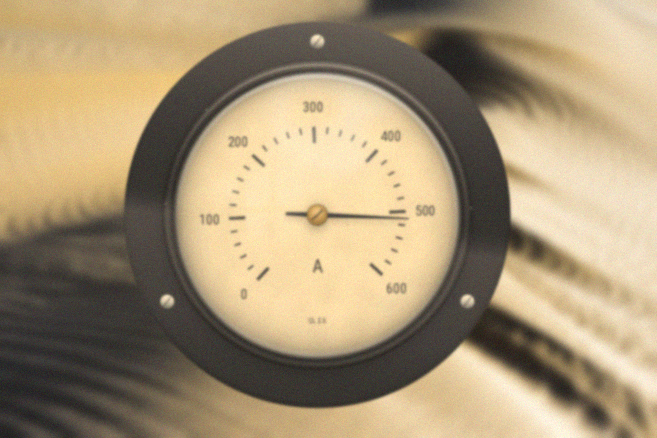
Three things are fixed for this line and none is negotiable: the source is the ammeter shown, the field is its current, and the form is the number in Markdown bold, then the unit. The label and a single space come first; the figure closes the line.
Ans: **510** A
